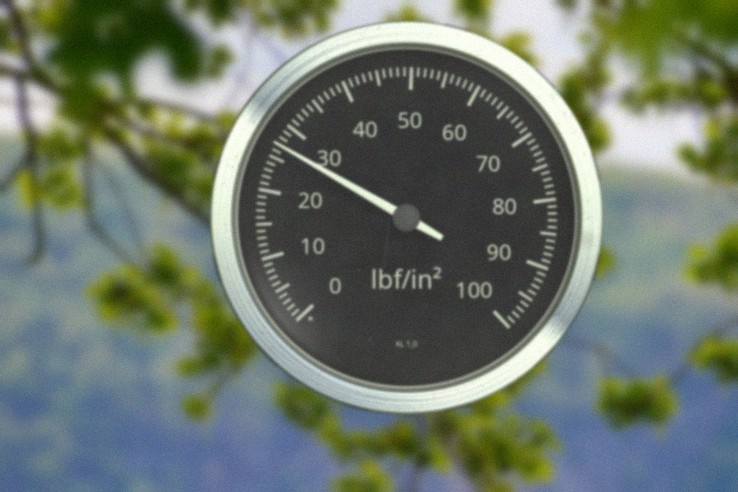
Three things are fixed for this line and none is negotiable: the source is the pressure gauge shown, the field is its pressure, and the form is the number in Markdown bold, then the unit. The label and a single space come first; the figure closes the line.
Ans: **27** psi
